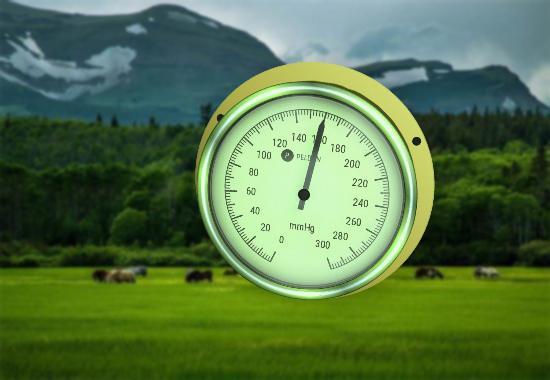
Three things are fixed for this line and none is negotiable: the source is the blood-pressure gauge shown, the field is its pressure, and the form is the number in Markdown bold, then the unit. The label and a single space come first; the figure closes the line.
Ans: **160** mmHg
